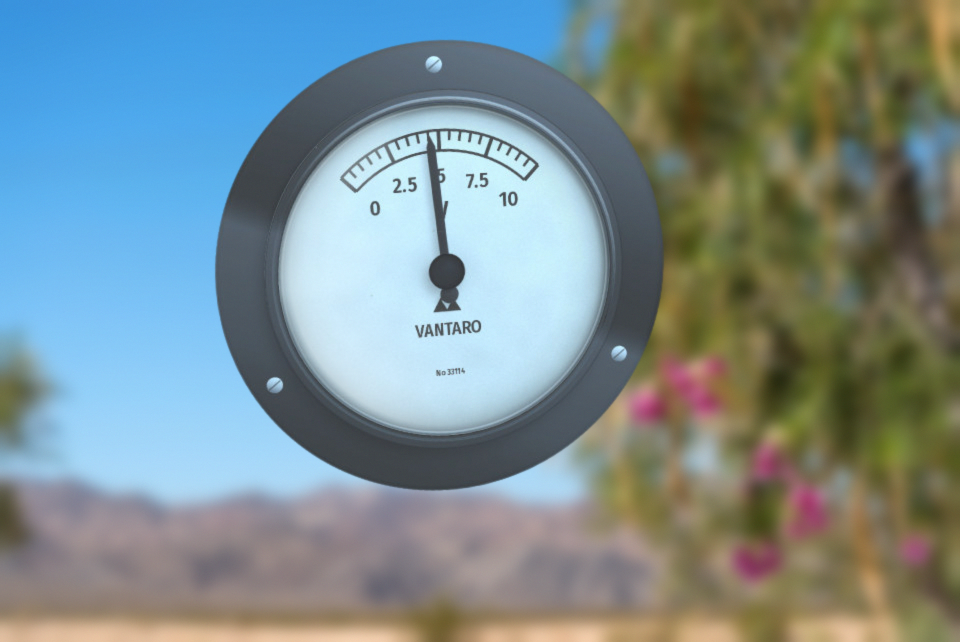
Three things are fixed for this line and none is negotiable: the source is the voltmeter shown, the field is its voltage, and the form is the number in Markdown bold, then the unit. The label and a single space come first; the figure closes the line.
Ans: **4.5** V
